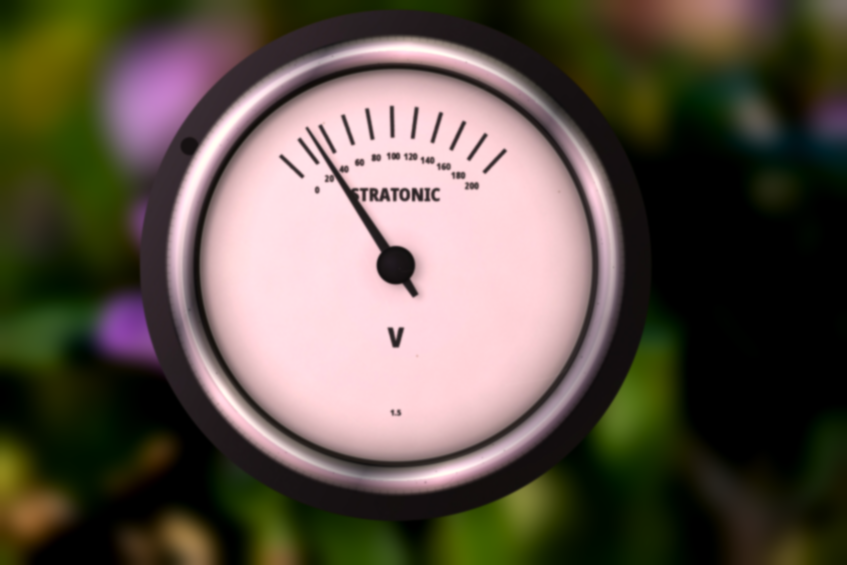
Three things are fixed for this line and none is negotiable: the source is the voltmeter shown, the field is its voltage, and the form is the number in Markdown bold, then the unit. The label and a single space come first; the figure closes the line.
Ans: **30** V
